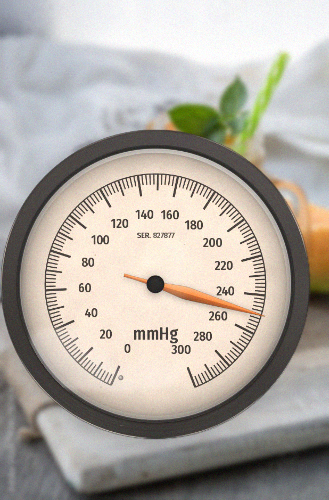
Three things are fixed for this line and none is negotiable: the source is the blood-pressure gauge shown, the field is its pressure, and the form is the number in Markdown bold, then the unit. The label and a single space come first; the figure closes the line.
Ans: **250** mmHg
